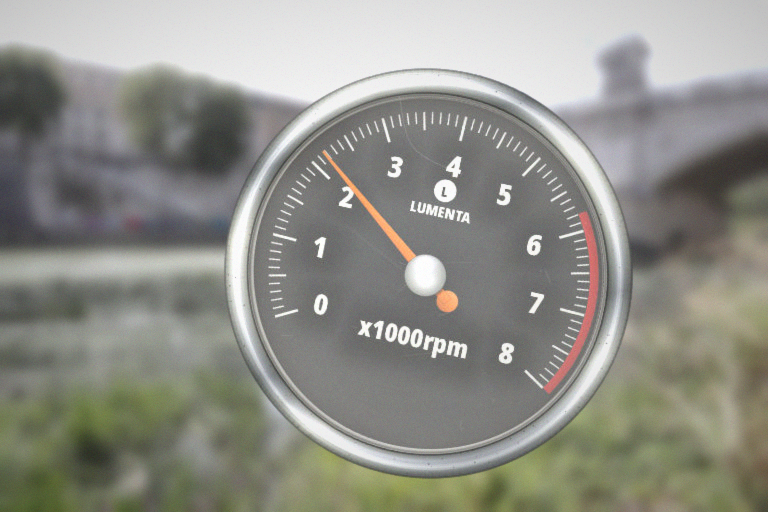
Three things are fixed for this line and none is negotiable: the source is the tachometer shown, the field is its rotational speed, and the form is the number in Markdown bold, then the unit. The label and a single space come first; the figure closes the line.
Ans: **2200** rpm
